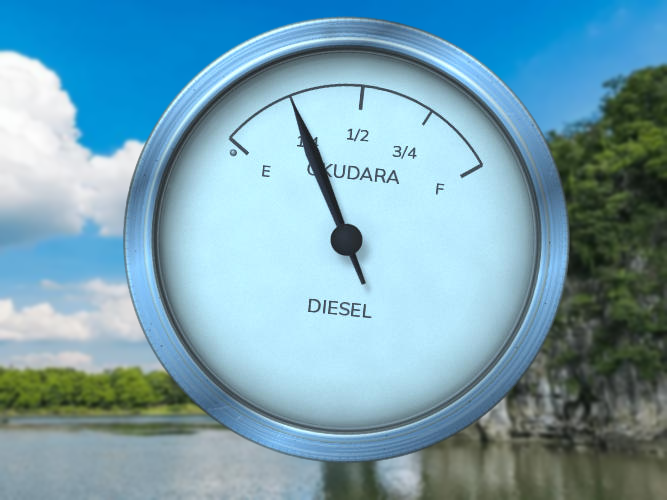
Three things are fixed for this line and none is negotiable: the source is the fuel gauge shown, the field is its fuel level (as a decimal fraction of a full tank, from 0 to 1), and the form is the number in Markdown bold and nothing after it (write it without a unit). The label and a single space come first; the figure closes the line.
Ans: **0.25**
